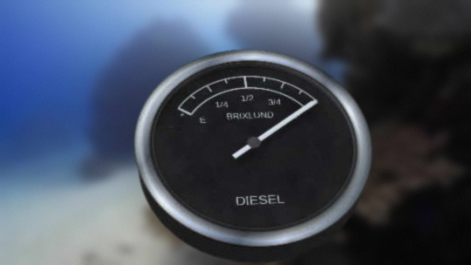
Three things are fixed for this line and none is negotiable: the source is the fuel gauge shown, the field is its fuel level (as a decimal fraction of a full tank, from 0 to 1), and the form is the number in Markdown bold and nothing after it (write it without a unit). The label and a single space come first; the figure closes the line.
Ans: **1**
